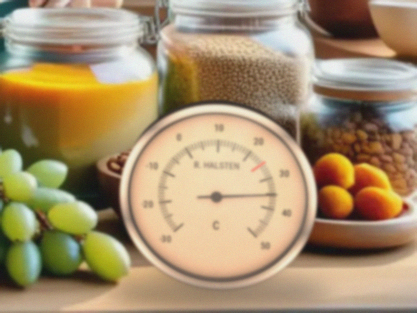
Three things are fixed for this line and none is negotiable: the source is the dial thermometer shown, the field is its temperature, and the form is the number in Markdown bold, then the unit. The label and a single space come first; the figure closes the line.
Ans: **35** °C
